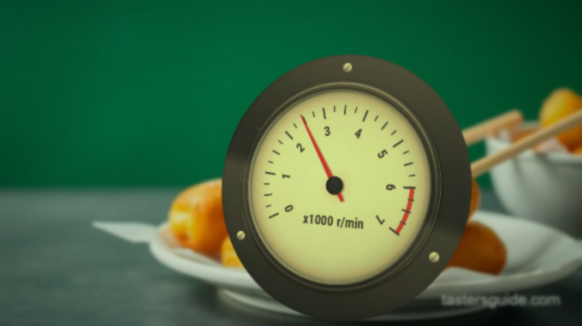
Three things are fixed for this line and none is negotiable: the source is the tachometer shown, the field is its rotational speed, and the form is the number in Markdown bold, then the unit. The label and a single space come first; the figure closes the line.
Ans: **2500** rpm
